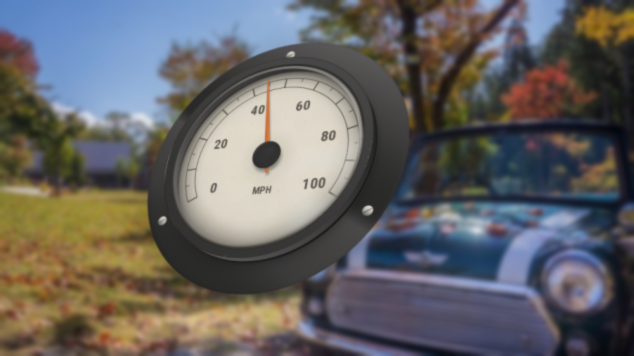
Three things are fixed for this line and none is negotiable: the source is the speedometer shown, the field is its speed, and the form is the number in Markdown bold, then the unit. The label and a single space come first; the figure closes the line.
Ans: **45** mph
